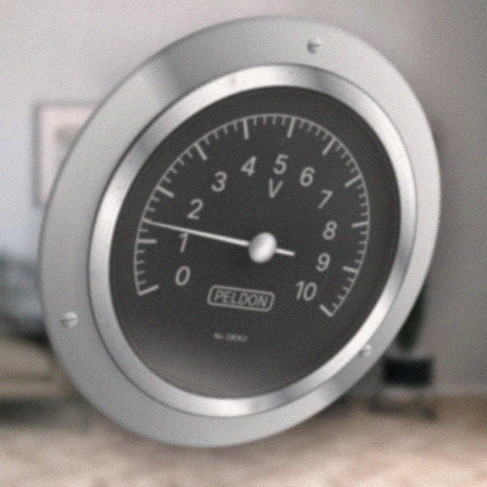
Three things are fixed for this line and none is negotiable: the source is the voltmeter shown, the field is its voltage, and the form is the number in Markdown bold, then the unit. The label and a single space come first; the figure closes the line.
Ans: **1.4** V
